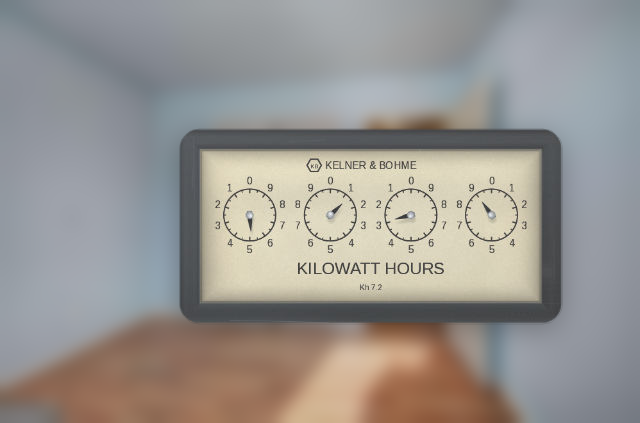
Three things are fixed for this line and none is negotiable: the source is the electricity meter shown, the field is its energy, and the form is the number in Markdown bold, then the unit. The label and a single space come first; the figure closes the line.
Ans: **5129** kWh
